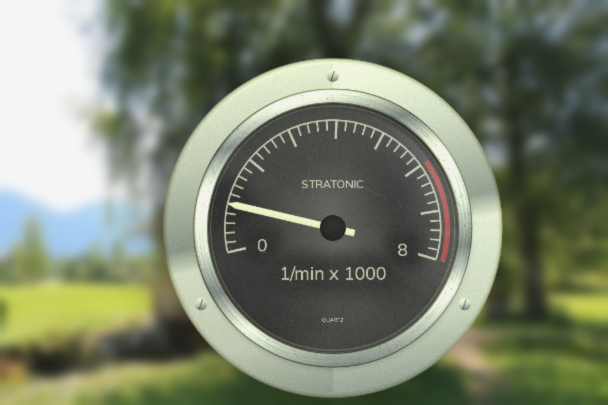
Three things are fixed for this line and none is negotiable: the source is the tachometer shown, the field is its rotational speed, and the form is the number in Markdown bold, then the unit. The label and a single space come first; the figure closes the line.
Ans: **1000** rpm
